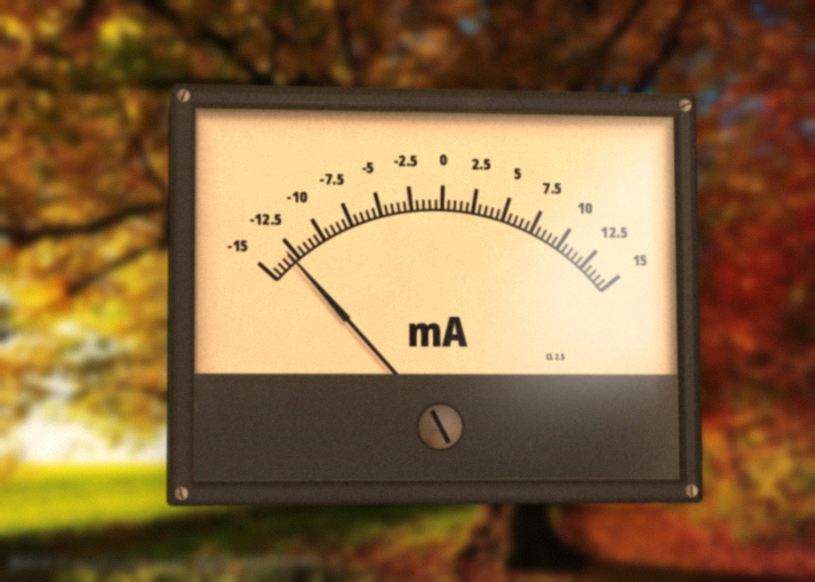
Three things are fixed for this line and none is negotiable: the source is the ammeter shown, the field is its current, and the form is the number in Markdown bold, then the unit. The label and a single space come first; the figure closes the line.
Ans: **-13** mA
